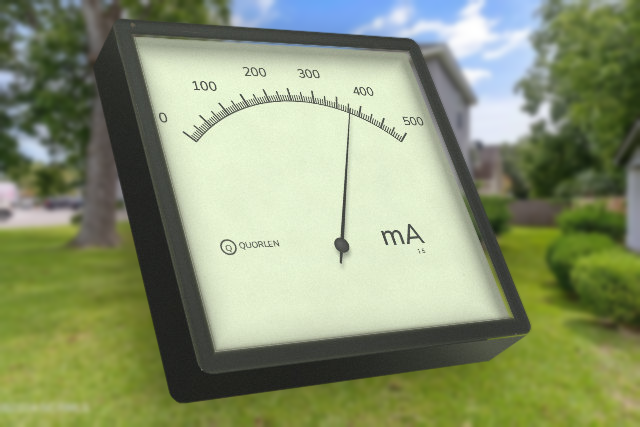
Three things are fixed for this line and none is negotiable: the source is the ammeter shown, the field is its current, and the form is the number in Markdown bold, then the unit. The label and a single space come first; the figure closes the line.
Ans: **375** mA
